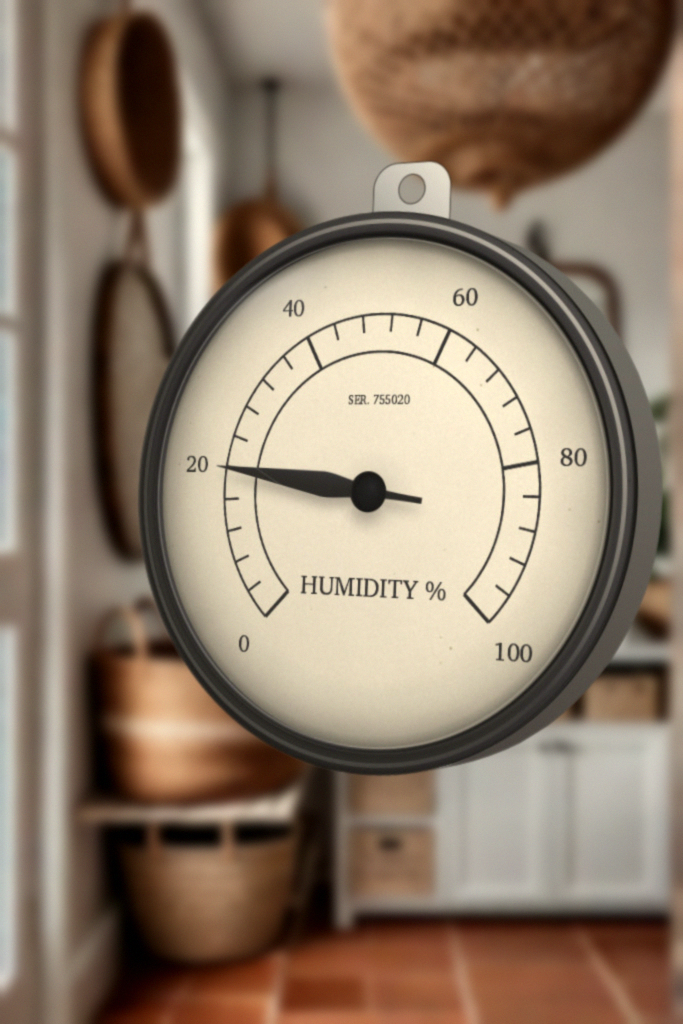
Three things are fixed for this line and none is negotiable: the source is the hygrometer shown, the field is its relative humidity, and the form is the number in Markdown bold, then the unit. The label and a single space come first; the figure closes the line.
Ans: **20** %
